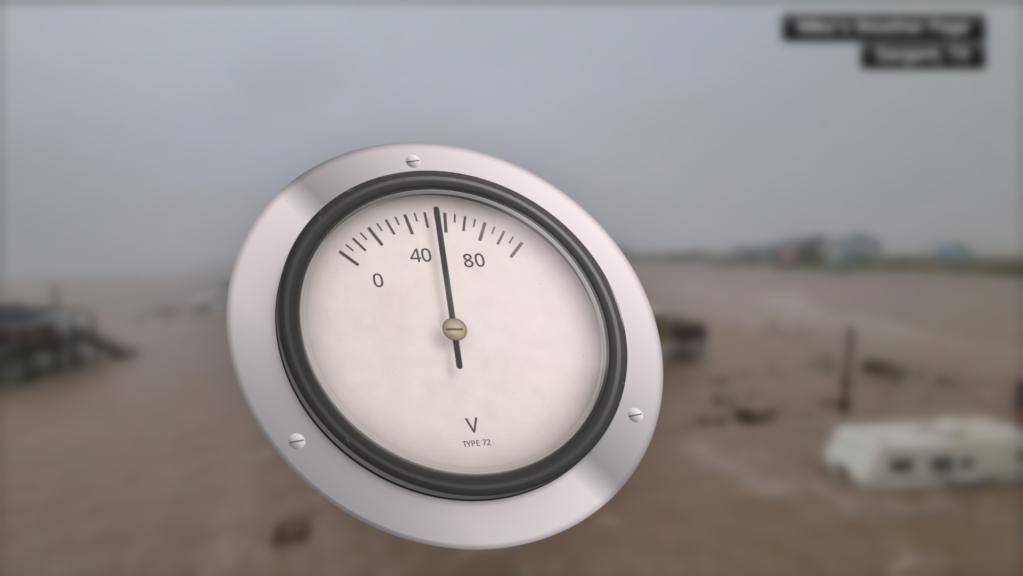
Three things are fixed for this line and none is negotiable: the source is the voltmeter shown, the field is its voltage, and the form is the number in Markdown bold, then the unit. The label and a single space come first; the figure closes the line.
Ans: **55** V
